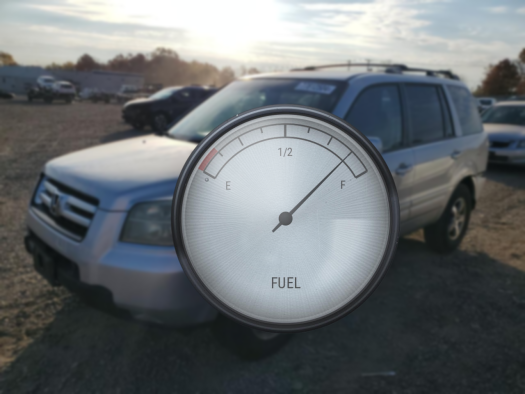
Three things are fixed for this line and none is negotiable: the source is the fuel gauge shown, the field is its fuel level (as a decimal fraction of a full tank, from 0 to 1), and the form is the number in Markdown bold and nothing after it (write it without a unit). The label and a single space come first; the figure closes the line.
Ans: **0.875**
